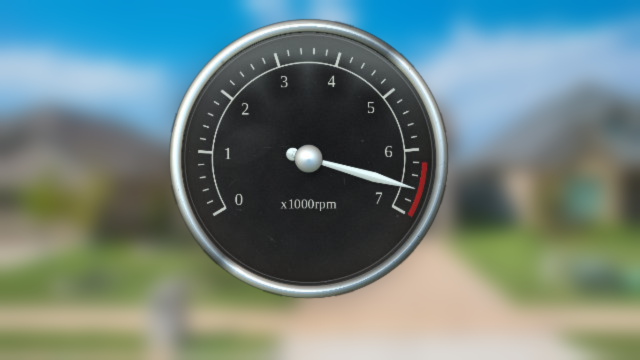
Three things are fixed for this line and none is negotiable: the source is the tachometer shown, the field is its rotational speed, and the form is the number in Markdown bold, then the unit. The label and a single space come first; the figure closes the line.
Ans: **6600** rpm
